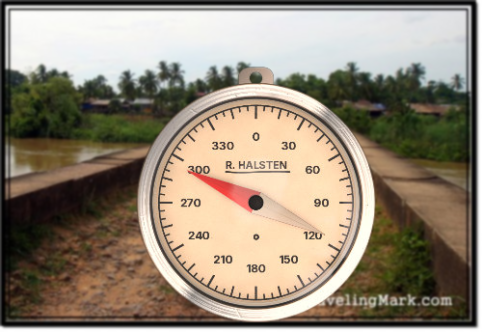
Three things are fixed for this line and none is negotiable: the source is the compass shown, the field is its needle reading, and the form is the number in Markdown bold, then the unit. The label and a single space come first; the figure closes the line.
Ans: **295** °
